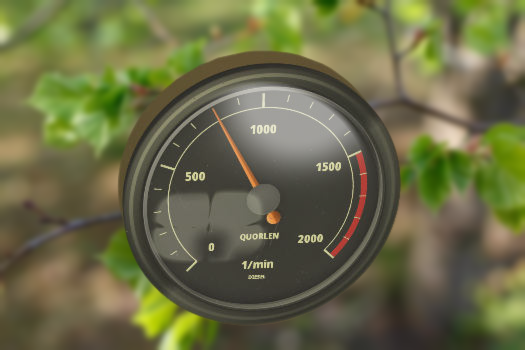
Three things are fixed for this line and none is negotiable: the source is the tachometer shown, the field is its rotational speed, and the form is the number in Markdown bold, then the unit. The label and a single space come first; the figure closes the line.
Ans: **800** rpm
